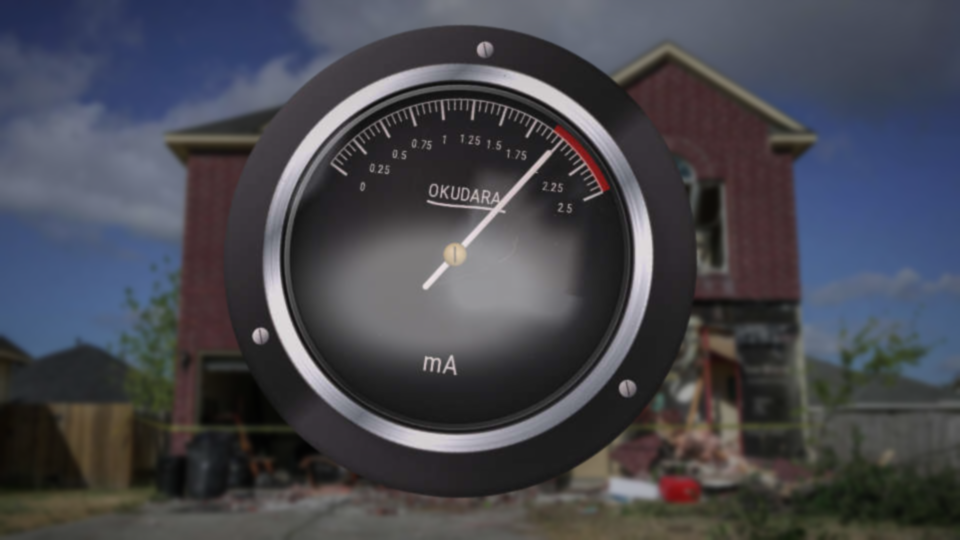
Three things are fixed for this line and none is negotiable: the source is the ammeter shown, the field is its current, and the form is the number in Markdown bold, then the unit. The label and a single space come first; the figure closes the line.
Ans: **2** mA
